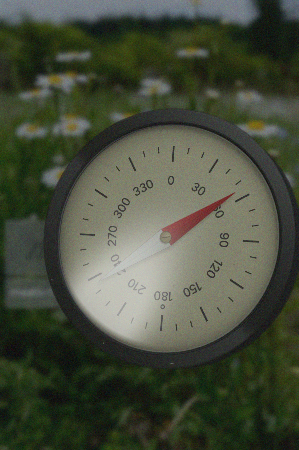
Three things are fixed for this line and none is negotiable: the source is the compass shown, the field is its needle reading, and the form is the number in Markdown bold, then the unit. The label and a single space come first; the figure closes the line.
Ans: **55** °
